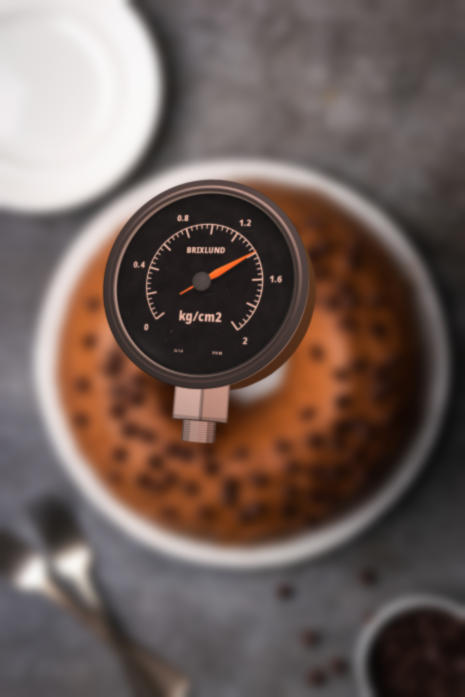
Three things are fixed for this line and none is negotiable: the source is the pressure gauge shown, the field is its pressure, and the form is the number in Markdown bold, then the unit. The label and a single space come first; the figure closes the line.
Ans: **1.4** kg/cm²
